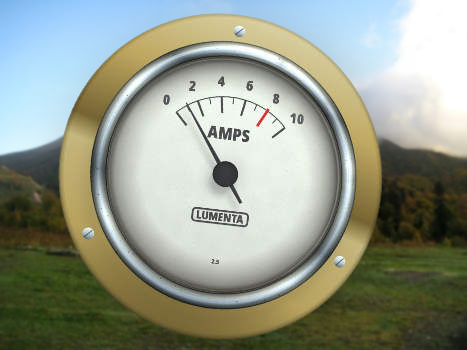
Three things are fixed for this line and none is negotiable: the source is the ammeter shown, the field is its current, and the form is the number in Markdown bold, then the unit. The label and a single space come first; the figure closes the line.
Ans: **1** A
